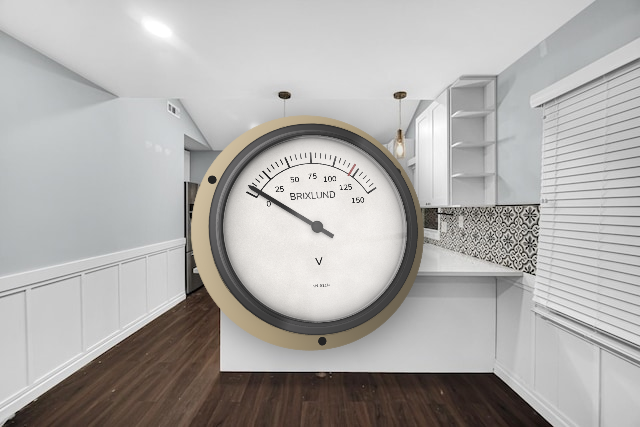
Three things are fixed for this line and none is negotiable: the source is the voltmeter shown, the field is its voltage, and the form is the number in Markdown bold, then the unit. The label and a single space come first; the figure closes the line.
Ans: **5** V
